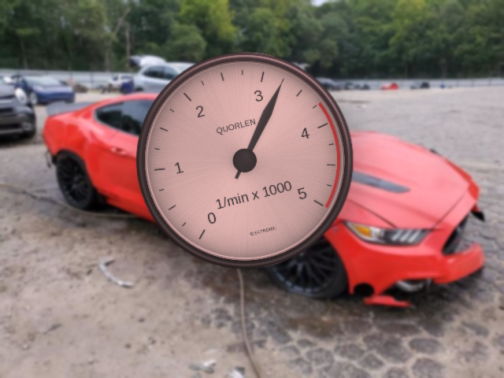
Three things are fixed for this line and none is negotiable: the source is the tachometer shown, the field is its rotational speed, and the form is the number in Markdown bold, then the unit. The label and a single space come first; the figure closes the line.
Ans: **3250** rpm
